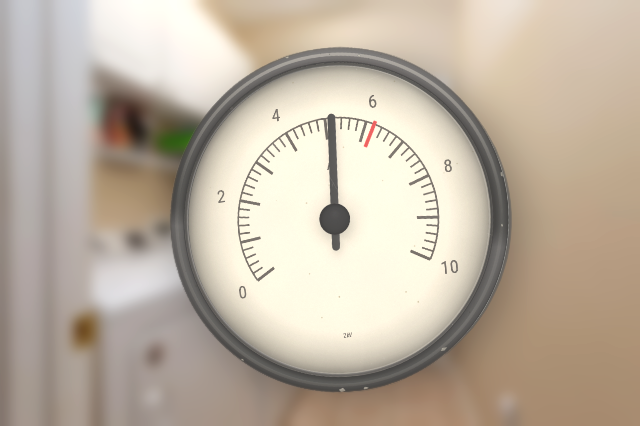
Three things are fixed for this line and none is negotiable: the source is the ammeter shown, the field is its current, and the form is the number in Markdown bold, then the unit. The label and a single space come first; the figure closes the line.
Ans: **5.2** A
